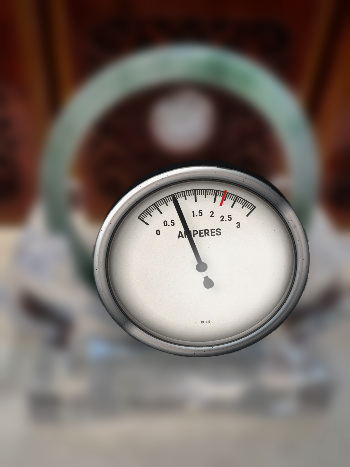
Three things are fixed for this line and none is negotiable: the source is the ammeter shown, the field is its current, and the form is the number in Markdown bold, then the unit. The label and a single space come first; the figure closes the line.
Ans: **1** A
